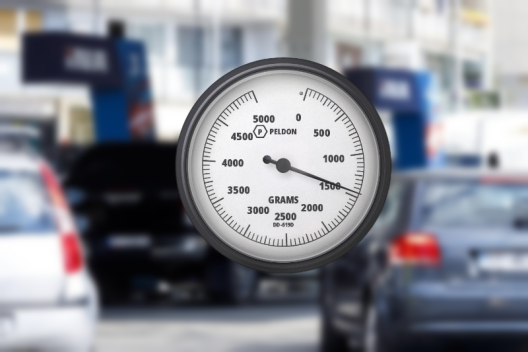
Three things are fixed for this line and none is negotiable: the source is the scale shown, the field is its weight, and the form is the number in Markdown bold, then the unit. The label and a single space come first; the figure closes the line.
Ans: **1450** g
